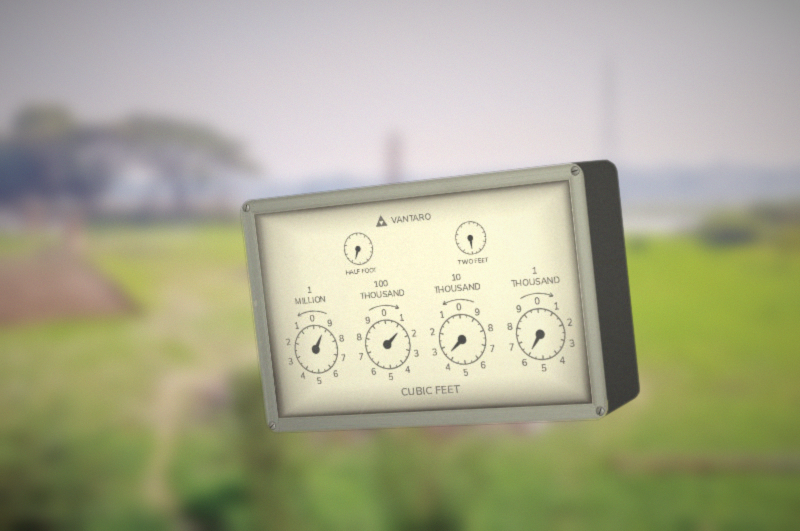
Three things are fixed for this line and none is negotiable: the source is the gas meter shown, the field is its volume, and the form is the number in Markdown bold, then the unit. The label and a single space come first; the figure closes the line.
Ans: **913600** ft³
